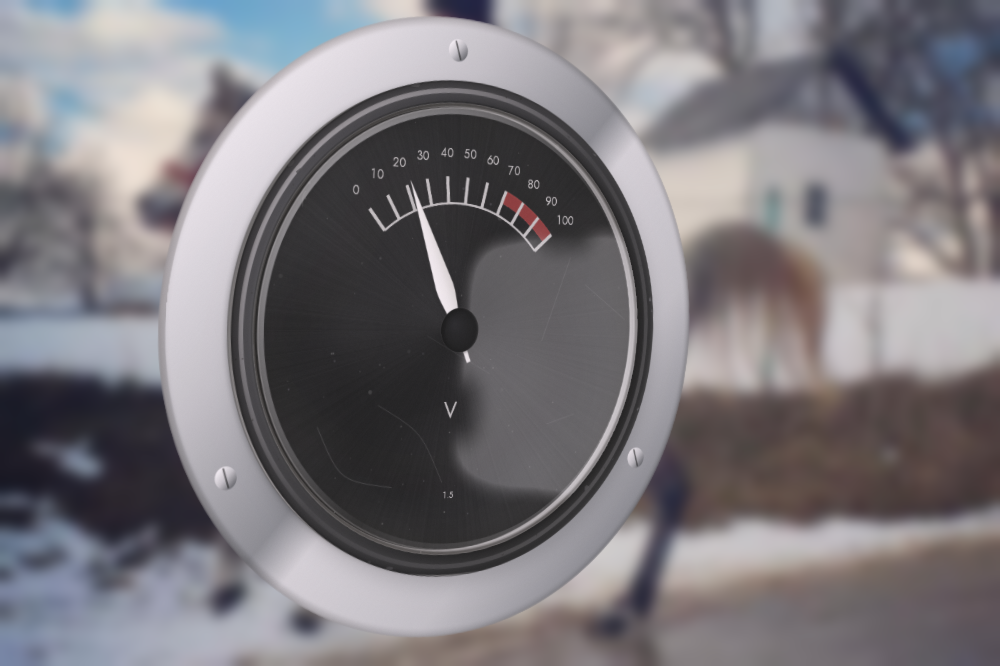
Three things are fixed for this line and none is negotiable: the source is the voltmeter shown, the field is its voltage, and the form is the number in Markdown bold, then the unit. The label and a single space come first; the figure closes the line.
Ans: **20** V
